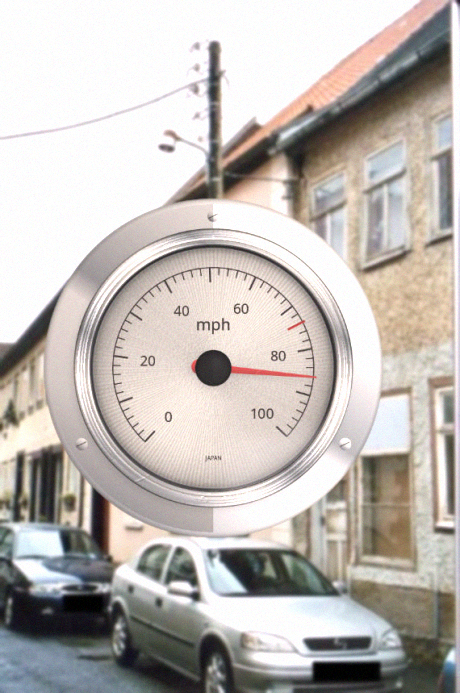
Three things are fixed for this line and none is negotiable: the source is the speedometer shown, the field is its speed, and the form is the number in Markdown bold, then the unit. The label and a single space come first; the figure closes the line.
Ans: **86** mph
